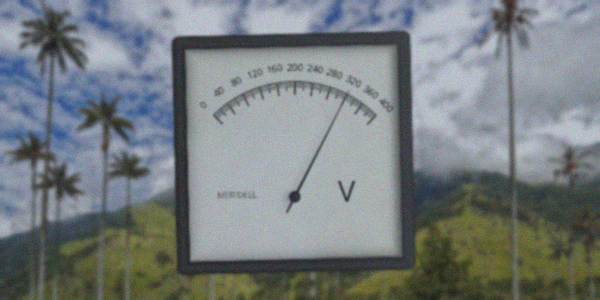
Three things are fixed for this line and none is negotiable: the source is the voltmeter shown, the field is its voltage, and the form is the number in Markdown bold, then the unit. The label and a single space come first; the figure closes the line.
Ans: **320** V
